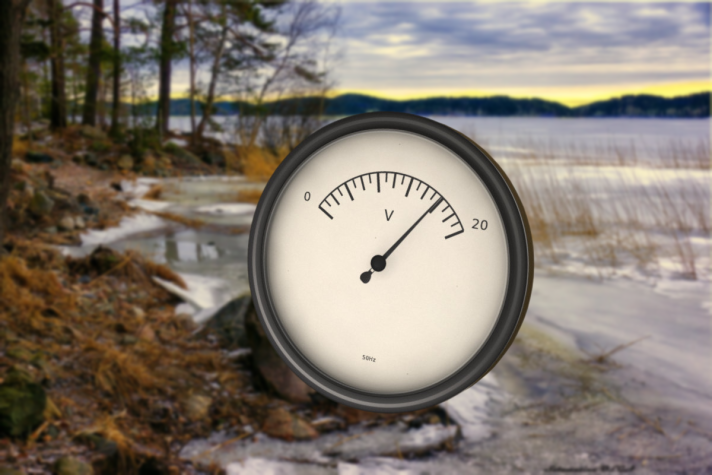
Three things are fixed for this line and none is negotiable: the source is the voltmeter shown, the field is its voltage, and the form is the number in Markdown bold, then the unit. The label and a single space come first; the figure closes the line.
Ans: **16** V
